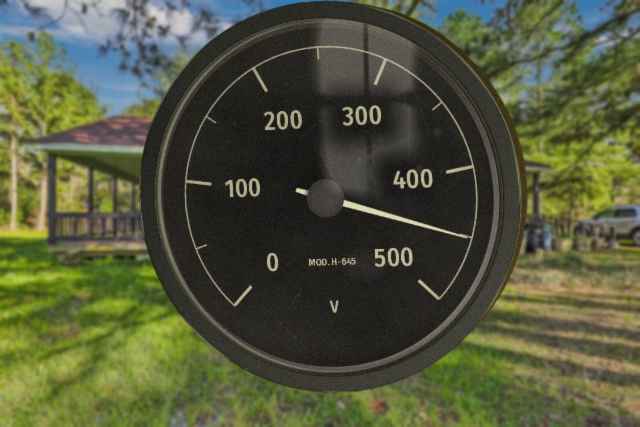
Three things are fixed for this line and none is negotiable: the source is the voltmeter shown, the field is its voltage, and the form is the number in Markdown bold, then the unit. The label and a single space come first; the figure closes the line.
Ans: **450** V
